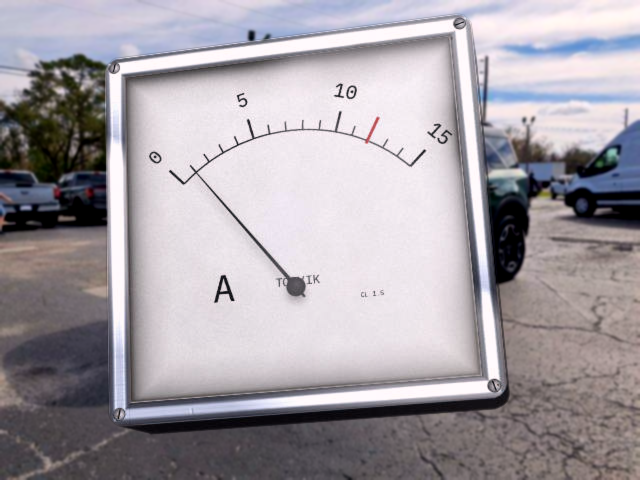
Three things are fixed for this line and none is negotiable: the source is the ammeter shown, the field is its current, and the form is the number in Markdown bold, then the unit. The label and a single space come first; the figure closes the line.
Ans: **1** A
